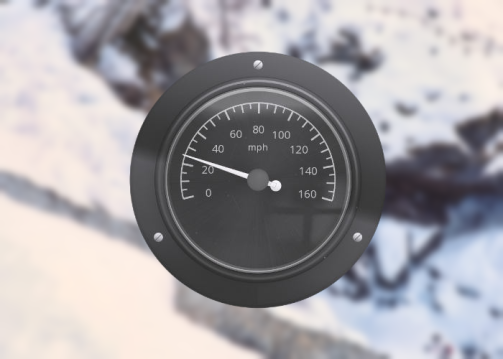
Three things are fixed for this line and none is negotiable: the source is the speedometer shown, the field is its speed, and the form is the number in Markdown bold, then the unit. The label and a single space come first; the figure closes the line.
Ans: **25** mph
